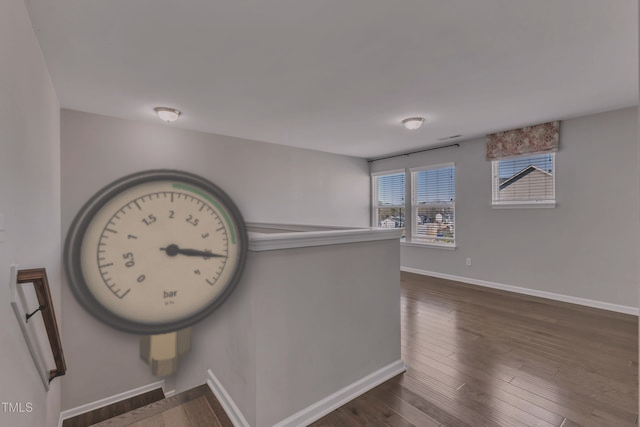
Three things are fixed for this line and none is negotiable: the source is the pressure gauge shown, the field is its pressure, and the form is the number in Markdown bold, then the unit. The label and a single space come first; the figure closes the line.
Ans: **3.5** bar
